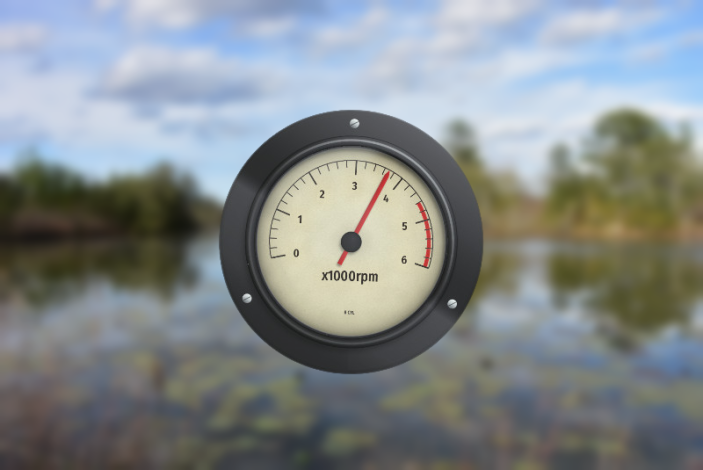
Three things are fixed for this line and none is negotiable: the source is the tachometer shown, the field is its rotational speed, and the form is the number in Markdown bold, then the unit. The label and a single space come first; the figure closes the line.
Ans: **3700** rpm
